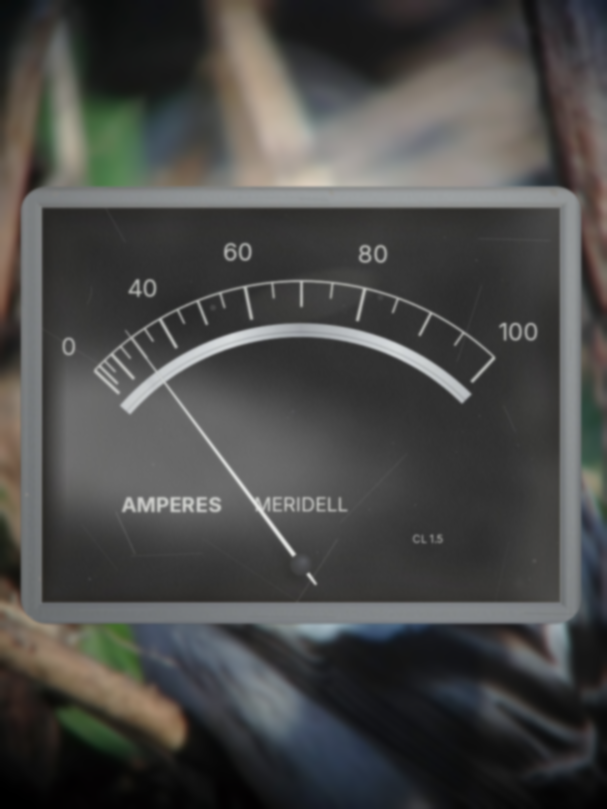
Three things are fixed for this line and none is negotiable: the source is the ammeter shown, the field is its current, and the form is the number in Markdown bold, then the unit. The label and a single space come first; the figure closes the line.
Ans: **30** A
